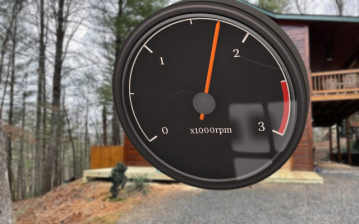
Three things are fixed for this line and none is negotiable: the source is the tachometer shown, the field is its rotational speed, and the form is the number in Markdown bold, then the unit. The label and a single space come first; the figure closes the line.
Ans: **1750** rpm
